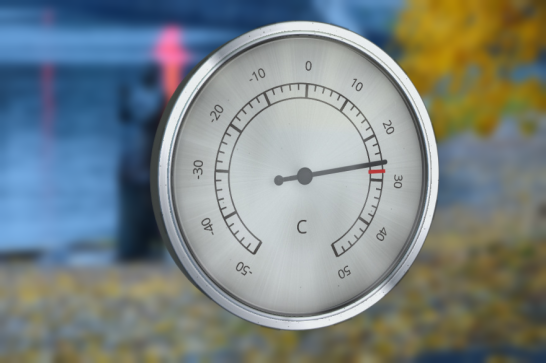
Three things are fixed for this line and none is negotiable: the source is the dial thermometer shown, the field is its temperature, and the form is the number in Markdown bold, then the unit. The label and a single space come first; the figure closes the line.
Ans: **26** °C
